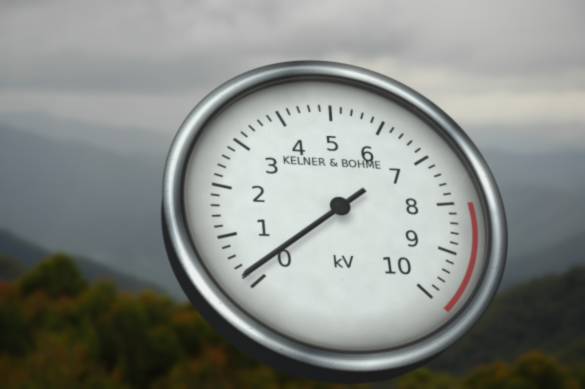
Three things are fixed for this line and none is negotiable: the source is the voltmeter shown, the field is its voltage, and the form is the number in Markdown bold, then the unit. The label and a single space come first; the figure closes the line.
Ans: **0.2** kV
